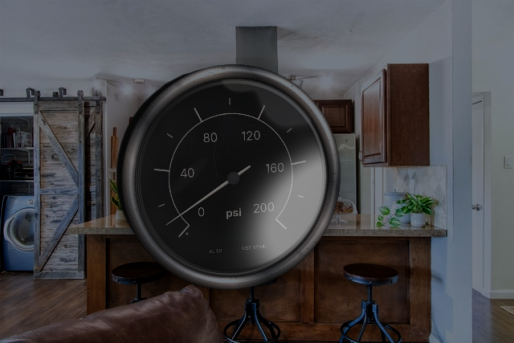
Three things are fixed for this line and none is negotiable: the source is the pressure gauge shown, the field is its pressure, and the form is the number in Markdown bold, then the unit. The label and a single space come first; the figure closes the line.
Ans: **10** psi
